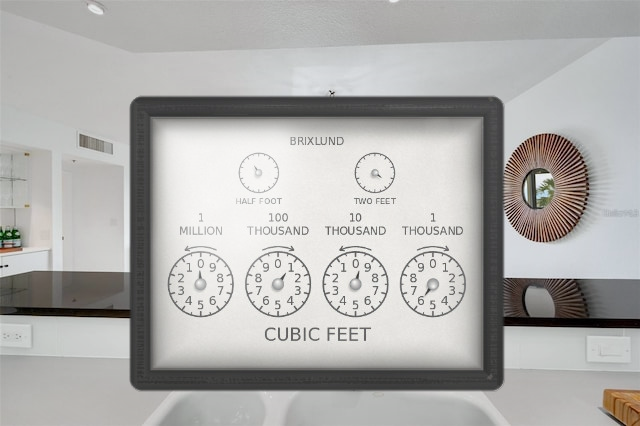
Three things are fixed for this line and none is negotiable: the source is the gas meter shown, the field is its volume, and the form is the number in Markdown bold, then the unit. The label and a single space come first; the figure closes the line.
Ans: **9600** ft³
